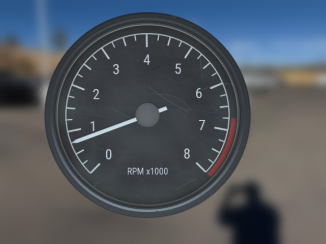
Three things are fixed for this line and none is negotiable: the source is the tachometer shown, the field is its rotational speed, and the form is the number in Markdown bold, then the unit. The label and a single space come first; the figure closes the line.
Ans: **750** rpm
